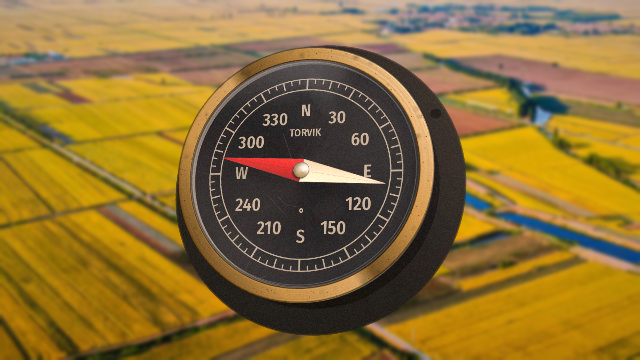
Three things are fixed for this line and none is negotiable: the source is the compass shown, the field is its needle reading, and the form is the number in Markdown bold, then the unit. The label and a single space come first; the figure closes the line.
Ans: **280** °
